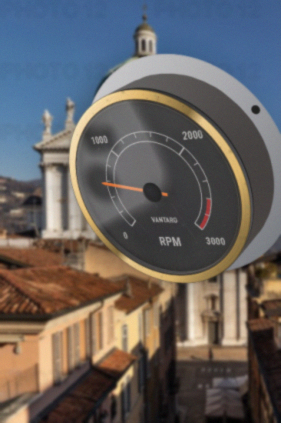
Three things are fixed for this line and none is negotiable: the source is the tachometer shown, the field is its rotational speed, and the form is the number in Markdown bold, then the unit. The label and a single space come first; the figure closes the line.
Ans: **600** rpm
